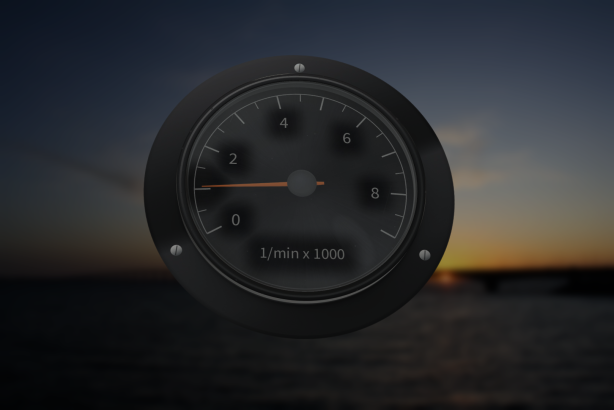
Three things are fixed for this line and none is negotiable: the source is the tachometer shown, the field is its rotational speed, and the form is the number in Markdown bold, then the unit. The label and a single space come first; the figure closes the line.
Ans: **1000** rpm
